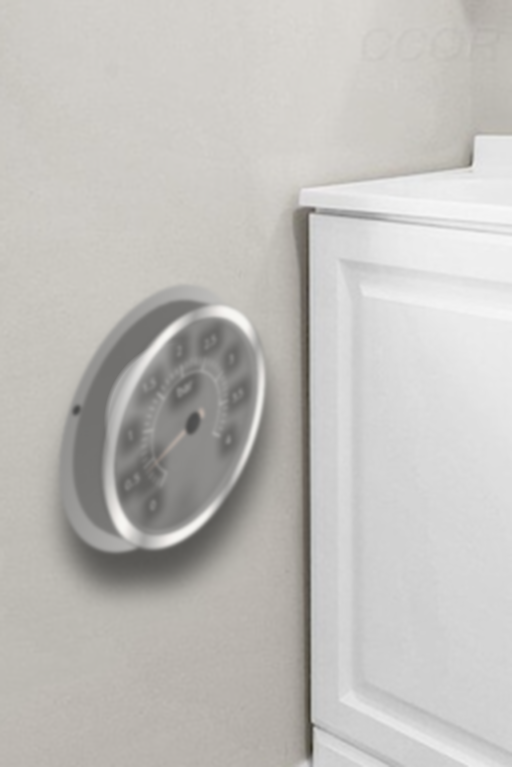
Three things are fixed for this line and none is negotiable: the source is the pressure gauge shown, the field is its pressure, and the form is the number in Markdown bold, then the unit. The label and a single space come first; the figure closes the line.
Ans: **0.5** bar
